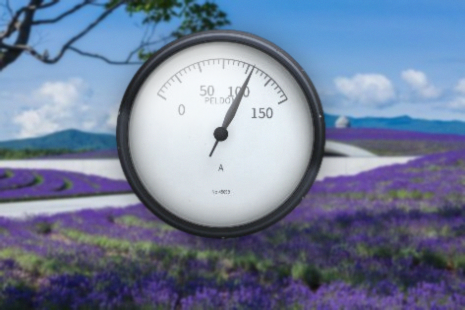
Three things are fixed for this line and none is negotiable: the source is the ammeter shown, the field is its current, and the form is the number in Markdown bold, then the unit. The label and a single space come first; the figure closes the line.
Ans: **105** A
